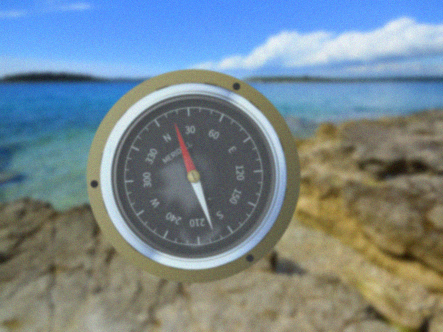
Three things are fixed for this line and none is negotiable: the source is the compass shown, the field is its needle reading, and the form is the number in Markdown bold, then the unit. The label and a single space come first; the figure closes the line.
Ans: **15** °
